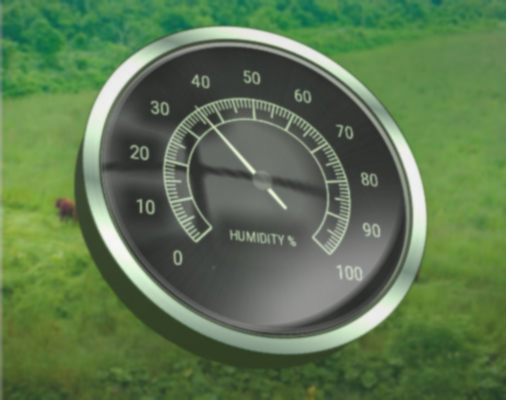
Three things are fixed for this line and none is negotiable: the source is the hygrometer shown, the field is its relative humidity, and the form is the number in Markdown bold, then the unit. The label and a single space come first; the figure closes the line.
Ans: **35** %
